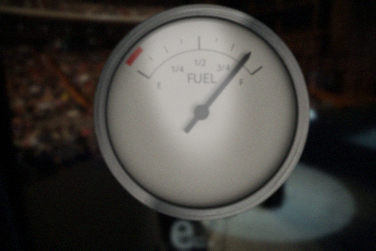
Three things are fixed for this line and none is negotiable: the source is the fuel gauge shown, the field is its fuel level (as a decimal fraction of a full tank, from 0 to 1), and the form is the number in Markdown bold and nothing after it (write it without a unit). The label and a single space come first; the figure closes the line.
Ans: **0.875**
